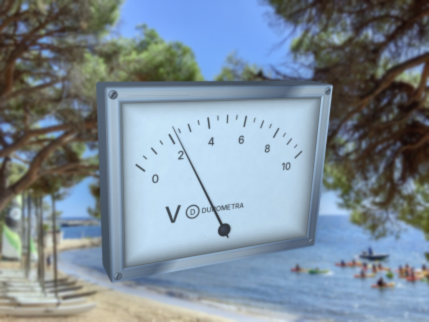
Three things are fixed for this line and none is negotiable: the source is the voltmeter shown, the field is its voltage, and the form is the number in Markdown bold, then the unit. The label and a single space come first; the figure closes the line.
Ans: **2.25** V
